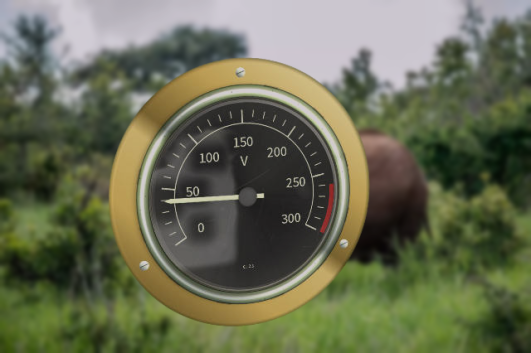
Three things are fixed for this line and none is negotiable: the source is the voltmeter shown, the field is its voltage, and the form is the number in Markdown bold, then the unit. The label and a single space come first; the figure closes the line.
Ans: **40** V
